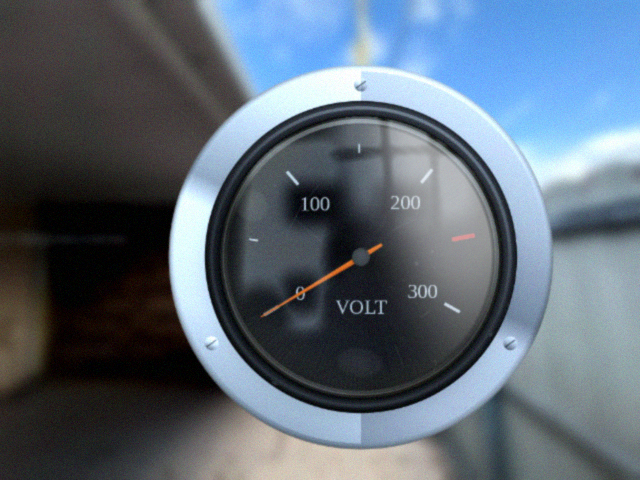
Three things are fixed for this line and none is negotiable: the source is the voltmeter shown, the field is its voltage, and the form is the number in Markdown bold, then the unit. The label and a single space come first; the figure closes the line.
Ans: **0** V
